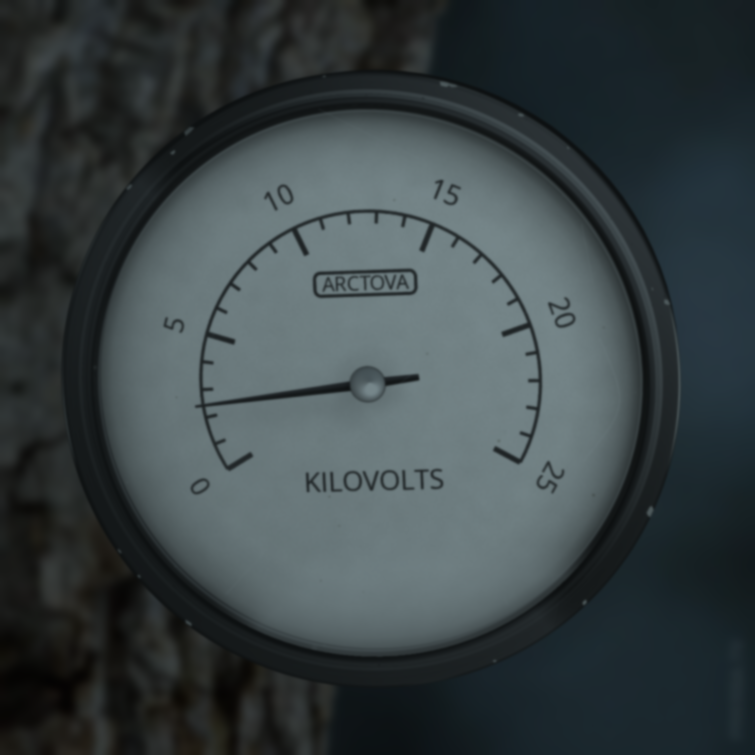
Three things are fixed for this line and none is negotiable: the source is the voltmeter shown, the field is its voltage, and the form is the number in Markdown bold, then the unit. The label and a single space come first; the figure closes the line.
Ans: **2.5** kV
